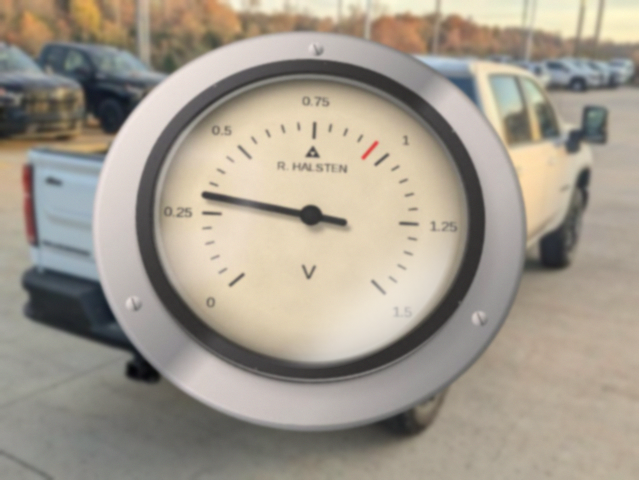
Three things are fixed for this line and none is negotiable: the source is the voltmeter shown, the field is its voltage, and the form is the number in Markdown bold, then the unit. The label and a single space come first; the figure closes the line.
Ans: **0.3** V
